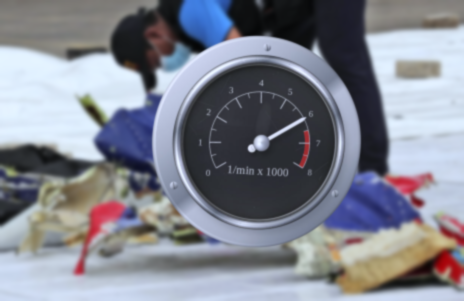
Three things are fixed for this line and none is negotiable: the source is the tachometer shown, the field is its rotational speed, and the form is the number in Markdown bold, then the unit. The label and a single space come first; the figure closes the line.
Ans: **6000** rpm
